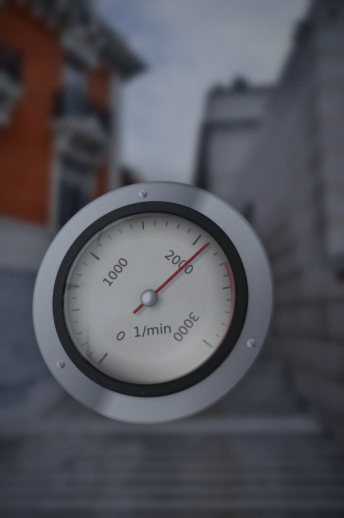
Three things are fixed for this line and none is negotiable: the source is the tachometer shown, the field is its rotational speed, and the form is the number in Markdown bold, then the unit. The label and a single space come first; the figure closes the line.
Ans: **2100** rpm
